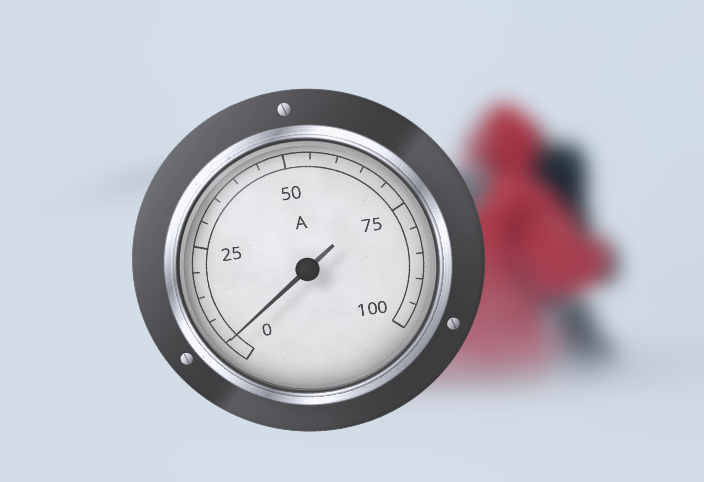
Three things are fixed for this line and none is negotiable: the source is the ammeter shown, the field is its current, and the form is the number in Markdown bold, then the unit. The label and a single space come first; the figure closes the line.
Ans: **5** A
